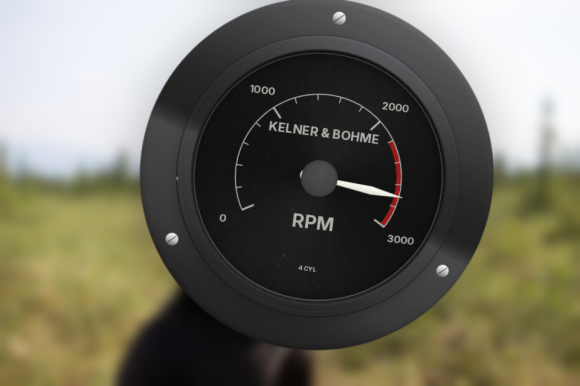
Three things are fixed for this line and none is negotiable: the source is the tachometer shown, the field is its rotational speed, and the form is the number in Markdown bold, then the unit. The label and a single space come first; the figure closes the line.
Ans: **2700** rpm
